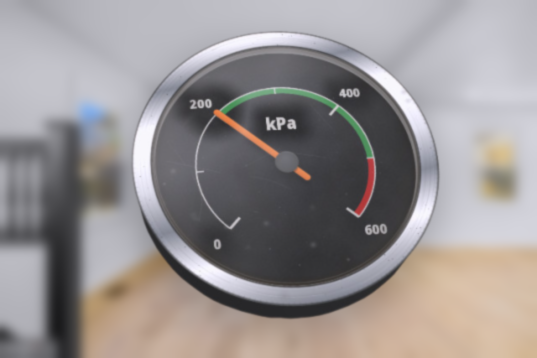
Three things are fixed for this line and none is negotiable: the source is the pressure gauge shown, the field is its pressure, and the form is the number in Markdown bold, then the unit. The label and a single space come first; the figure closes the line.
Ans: **200** kPa
